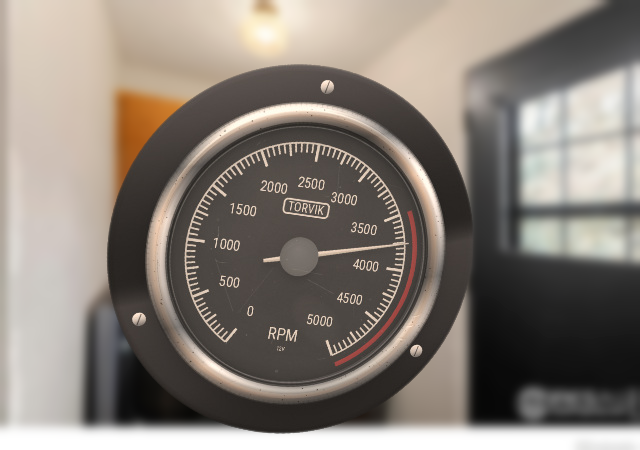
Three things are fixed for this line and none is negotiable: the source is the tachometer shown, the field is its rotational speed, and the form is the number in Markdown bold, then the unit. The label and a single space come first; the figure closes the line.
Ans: **3750** rpm
